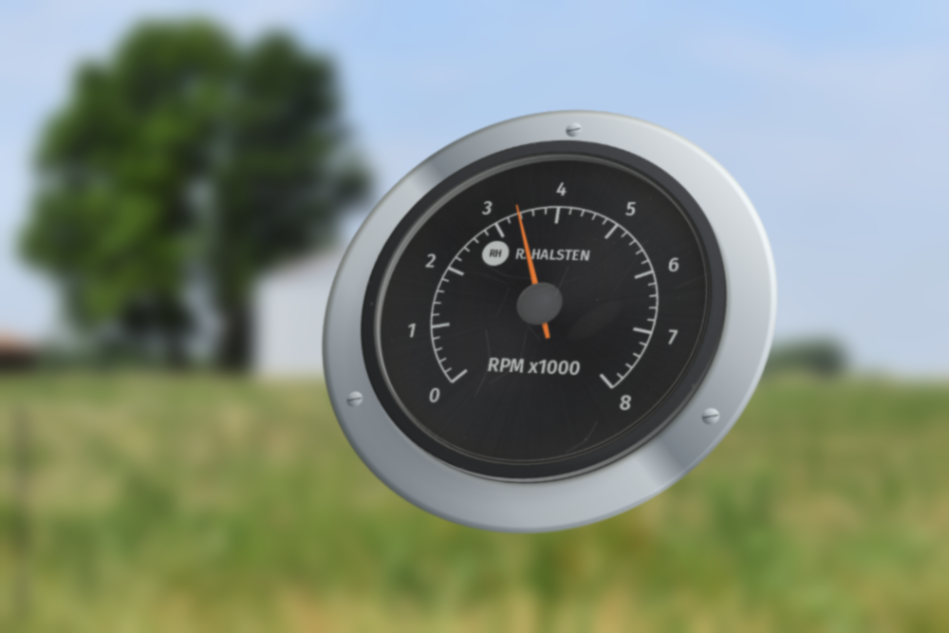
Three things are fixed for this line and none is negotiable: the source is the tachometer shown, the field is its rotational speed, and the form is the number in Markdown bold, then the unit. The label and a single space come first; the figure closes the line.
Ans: **3400** rpm
